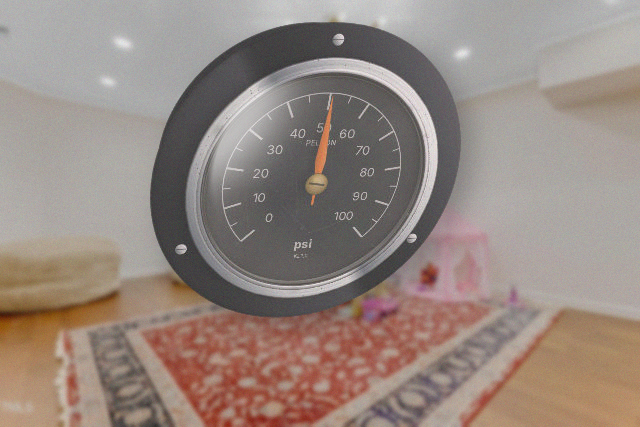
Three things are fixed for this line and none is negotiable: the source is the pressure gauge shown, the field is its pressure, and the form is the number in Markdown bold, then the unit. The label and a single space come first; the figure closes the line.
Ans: **50** psi
